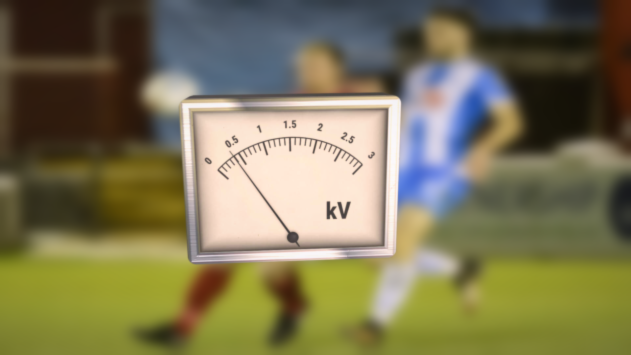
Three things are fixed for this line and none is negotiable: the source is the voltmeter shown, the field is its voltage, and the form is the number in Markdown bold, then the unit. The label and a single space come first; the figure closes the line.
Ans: **0.4** kV
